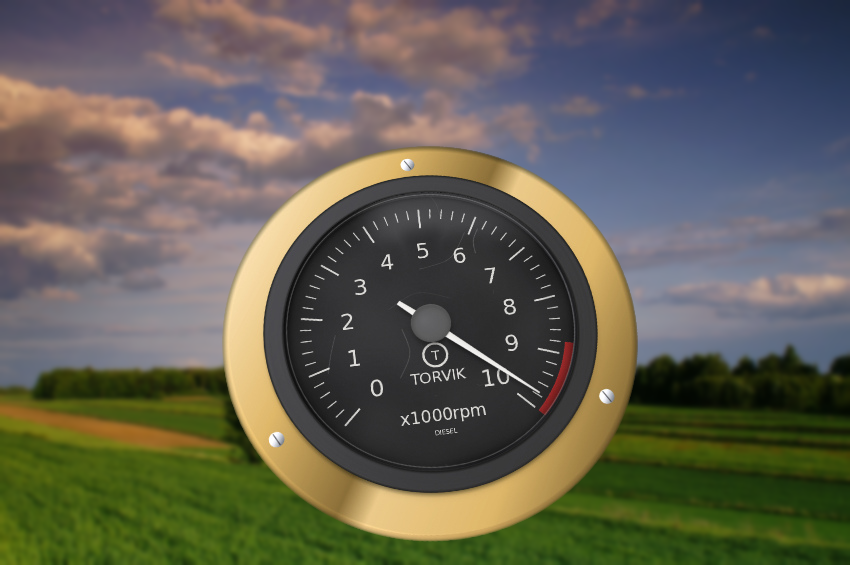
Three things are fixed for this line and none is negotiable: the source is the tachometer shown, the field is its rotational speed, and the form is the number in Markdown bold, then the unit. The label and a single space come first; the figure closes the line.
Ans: **9800** rpm
